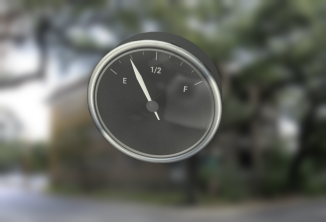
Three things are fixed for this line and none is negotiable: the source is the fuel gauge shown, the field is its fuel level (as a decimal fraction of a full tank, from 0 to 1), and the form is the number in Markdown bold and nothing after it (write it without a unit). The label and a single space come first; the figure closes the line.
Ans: **0.25**
